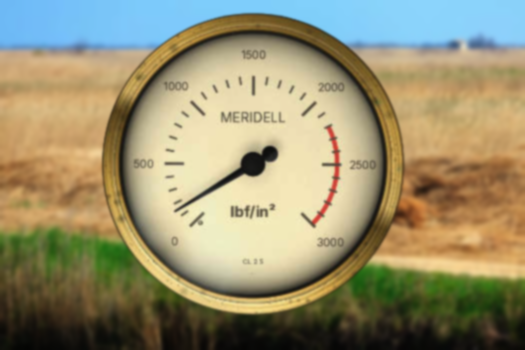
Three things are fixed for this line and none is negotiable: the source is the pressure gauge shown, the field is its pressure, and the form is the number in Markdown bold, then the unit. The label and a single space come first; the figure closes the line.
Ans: **150** psi
